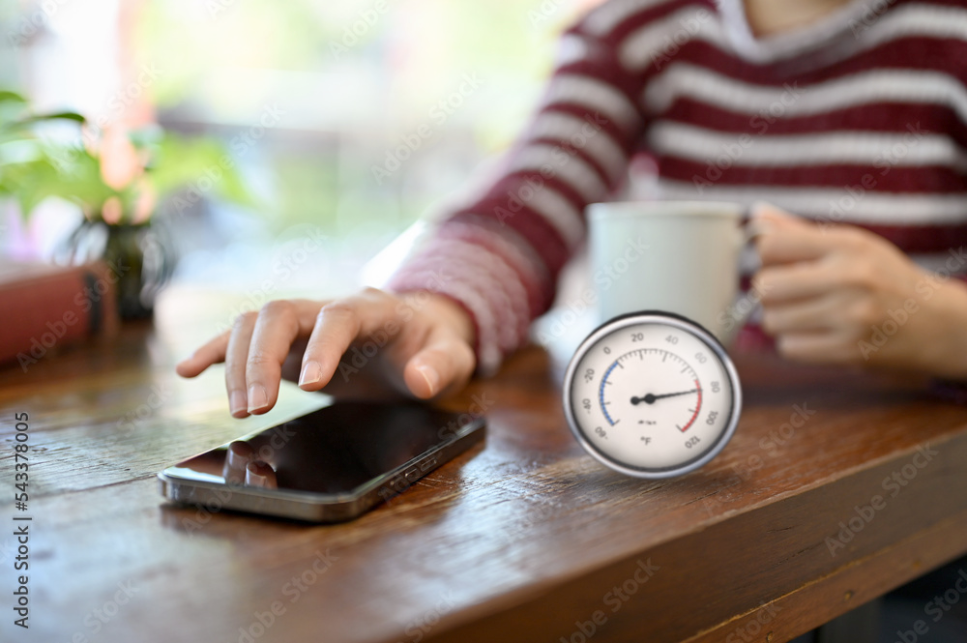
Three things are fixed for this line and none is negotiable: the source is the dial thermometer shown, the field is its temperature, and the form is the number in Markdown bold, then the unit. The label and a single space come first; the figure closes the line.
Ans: **80** °F
